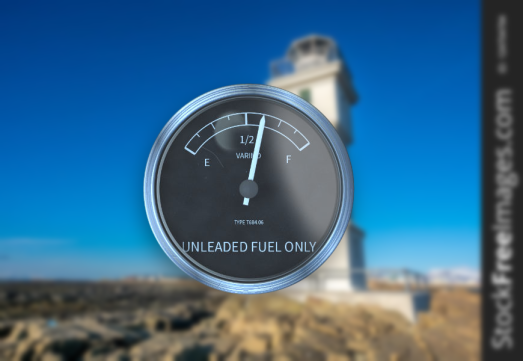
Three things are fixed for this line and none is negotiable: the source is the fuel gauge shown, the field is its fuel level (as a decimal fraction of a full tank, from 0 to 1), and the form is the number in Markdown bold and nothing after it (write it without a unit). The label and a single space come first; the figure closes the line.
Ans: **0.625**
